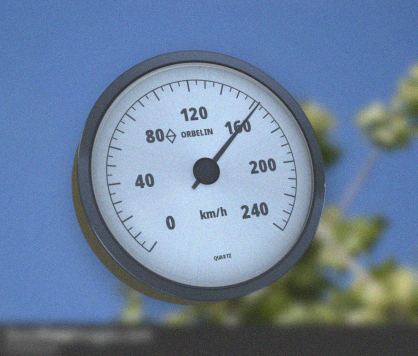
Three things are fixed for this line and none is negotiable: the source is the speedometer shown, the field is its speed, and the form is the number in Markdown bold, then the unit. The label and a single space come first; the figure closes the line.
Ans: **162.5** km/h
